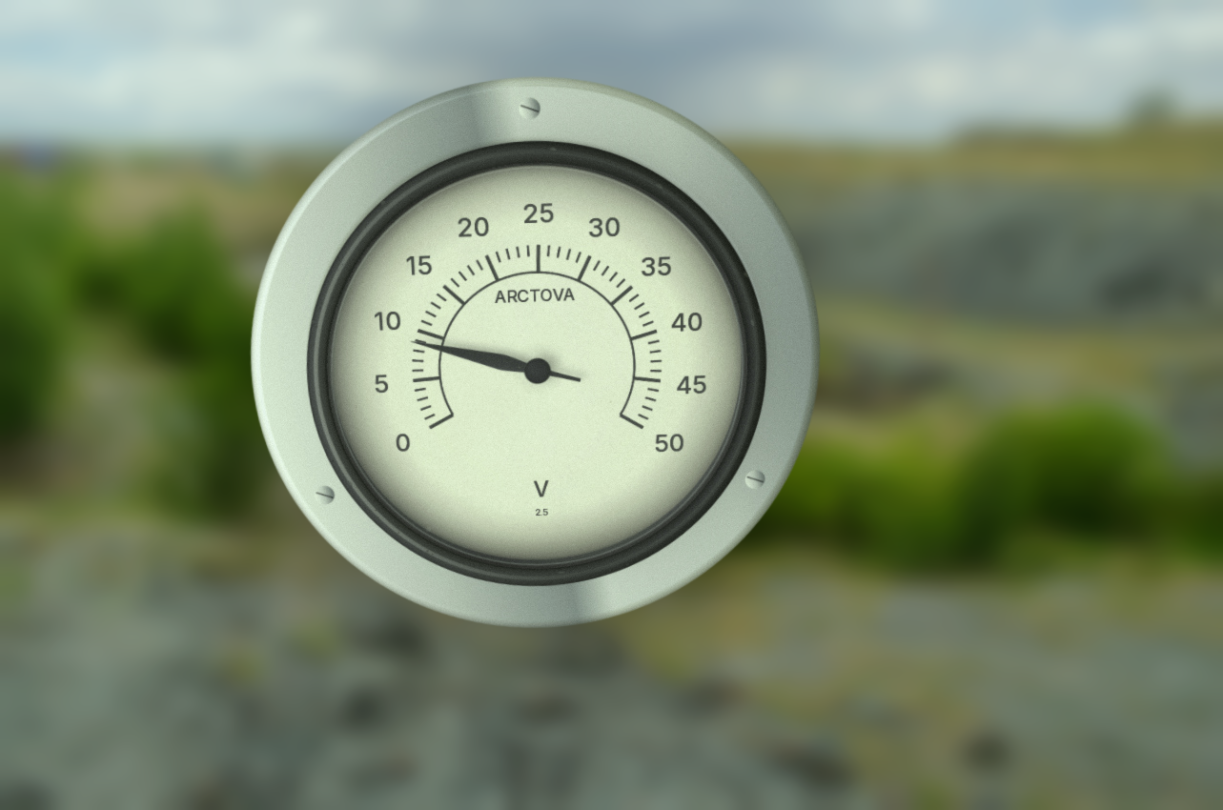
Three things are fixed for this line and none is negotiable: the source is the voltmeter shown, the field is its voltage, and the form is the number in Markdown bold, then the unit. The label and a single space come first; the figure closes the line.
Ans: **9** V
